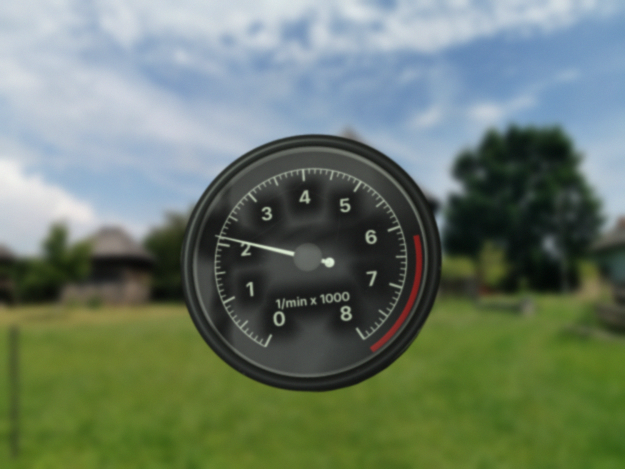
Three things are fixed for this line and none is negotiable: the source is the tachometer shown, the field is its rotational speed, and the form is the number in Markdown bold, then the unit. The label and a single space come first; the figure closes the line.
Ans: **2100** rpm
